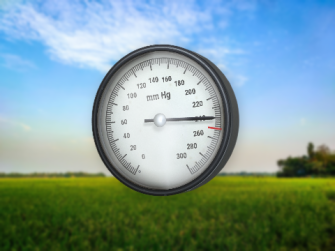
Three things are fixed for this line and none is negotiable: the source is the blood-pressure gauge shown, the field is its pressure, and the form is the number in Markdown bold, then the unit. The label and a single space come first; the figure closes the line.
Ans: **240** mmHg
